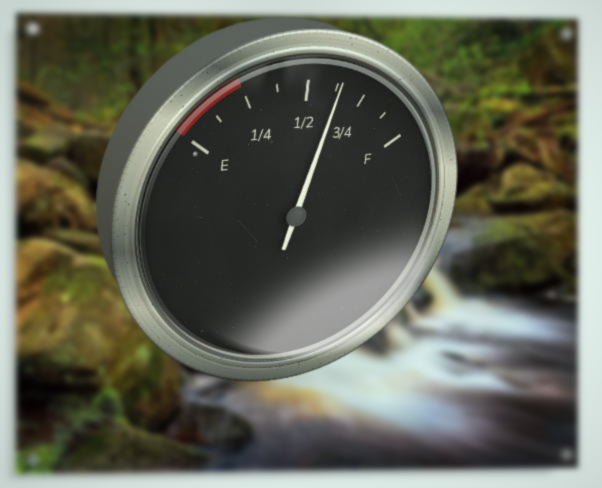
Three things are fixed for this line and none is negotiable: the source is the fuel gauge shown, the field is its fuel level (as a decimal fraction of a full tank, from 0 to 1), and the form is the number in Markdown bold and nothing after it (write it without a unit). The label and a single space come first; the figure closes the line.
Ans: **0.625**
